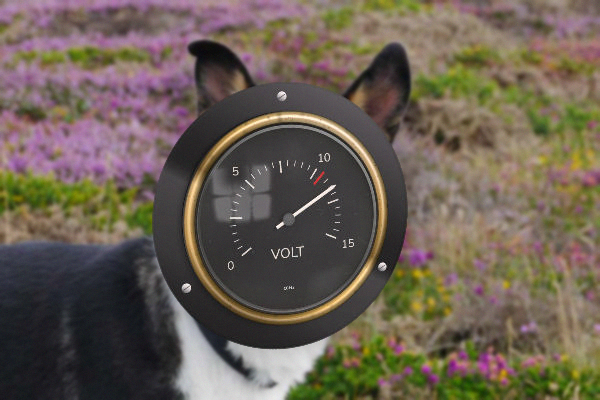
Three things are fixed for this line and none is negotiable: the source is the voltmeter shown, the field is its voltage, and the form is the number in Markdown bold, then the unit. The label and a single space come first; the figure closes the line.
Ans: **11.5** V
